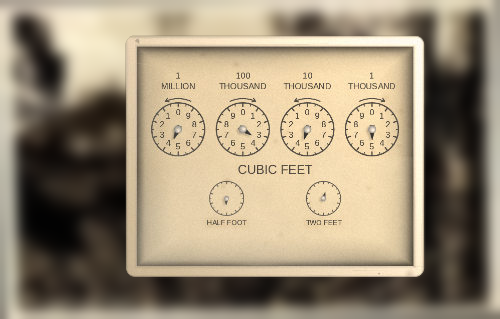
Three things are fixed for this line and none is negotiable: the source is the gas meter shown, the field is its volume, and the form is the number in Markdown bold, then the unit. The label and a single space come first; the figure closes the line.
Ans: **434500** ft³
